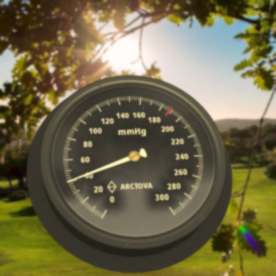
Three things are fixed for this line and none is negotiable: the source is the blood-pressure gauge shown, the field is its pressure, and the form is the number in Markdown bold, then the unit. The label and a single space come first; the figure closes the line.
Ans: **40** mmHg
